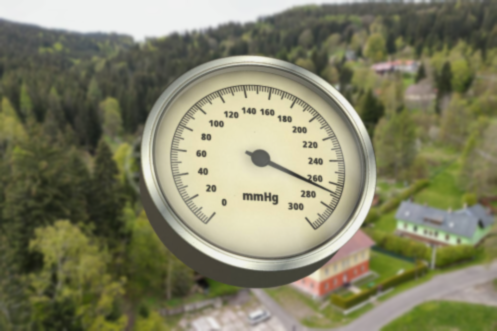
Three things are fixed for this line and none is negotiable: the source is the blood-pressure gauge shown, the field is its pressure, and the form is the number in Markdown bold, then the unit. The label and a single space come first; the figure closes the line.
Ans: **270** mmHg
